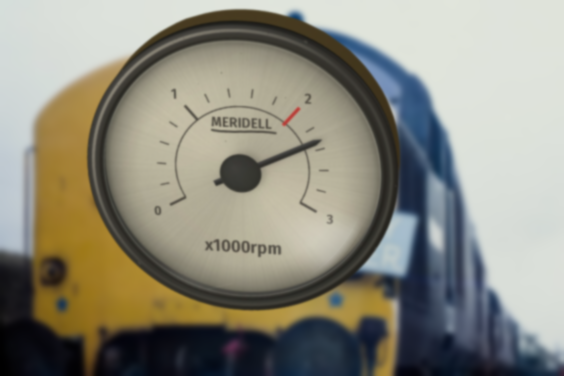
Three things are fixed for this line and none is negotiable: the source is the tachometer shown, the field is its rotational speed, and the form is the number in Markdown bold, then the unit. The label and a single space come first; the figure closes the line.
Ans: **2300** rpm
